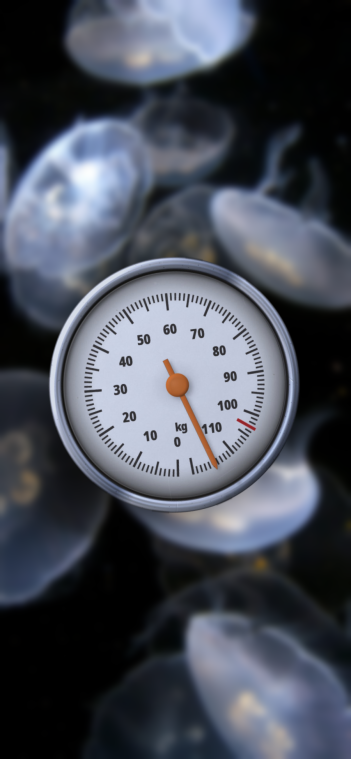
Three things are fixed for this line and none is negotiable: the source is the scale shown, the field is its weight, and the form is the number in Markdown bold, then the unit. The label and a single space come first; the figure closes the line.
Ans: **115** kg
